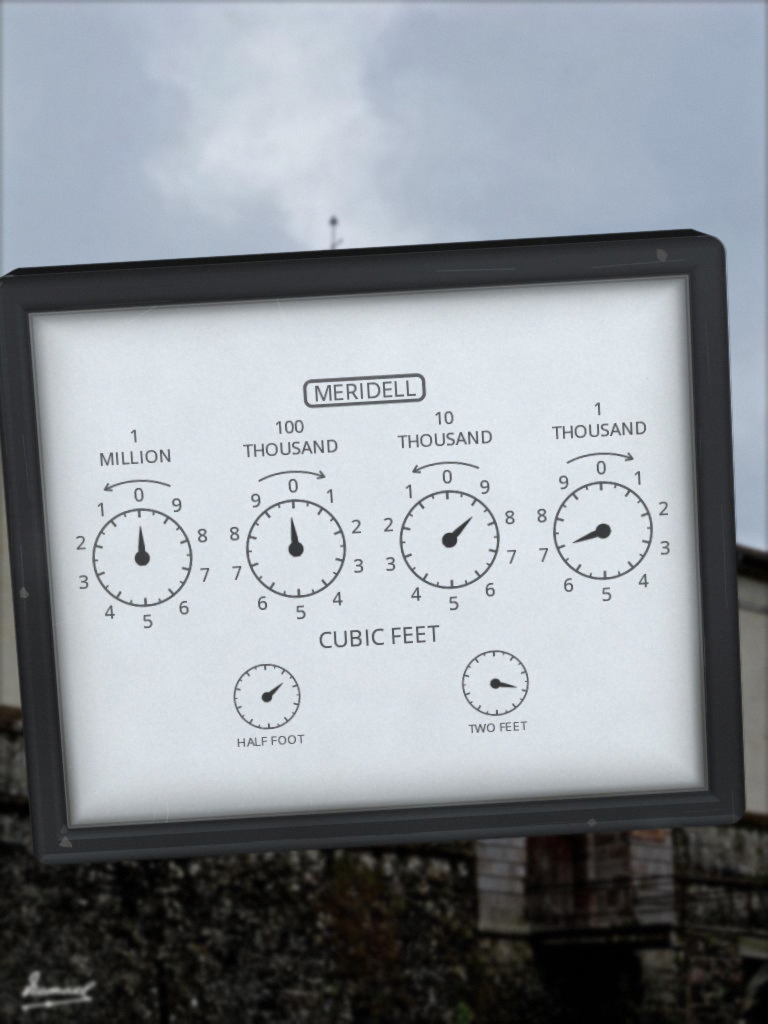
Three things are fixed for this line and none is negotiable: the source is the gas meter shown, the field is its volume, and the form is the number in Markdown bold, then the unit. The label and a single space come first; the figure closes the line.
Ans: **998700** ft³
